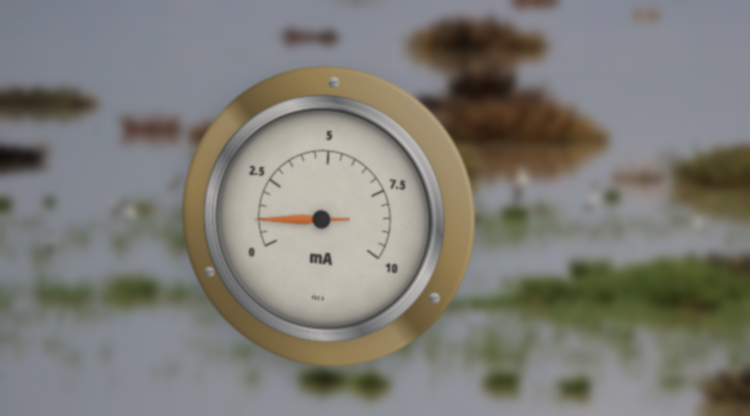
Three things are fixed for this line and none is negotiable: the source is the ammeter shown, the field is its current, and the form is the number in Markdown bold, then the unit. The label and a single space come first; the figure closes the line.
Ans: **1** mA
